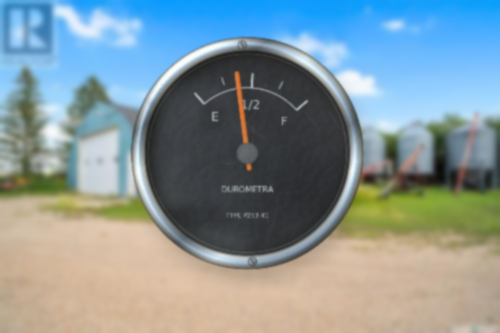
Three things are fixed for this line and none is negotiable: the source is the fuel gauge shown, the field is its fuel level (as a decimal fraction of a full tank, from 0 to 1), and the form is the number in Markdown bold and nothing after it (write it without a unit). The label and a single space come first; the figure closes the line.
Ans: **0.375**
